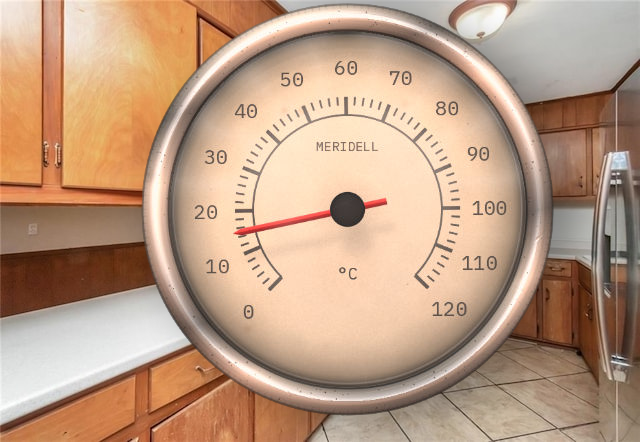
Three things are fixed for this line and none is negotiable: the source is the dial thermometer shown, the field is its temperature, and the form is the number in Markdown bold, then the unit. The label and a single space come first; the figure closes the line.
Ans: **15** °C
